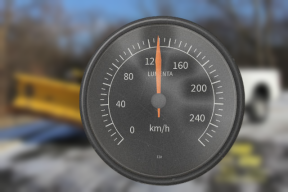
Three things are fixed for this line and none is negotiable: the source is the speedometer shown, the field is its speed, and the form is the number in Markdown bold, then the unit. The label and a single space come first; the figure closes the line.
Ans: **130** km/h
